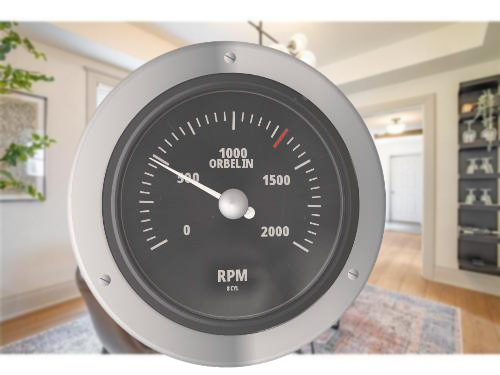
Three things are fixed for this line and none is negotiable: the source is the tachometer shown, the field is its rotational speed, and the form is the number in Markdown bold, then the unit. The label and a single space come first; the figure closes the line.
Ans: **475** rpm
